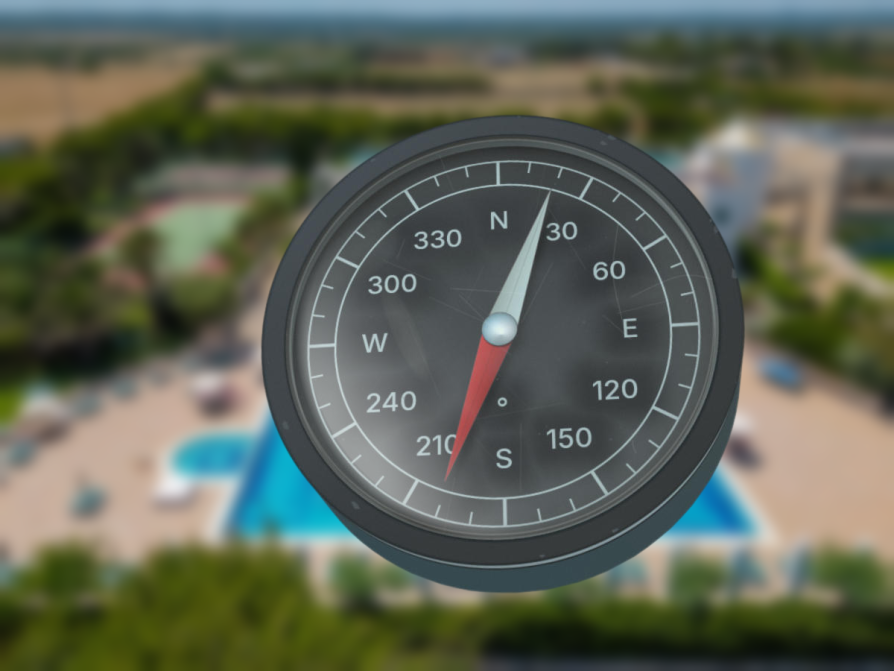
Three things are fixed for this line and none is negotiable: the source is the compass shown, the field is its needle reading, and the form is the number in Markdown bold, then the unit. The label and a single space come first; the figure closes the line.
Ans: **200** °
